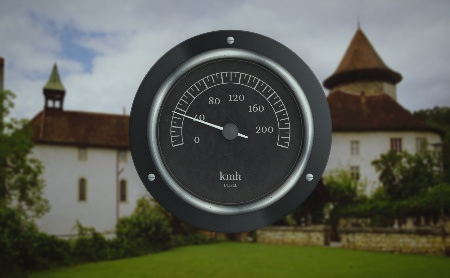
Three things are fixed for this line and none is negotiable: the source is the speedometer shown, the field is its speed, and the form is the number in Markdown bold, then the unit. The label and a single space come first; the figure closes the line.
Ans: **35** km/h
